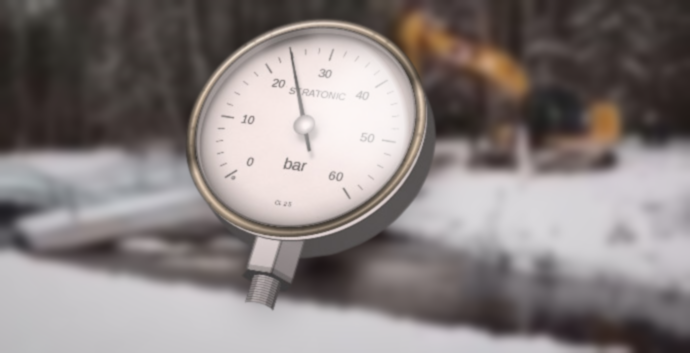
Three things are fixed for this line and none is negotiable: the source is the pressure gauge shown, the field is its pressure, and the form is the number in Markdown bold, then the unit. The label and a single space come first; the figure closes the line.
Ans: **24** bar
